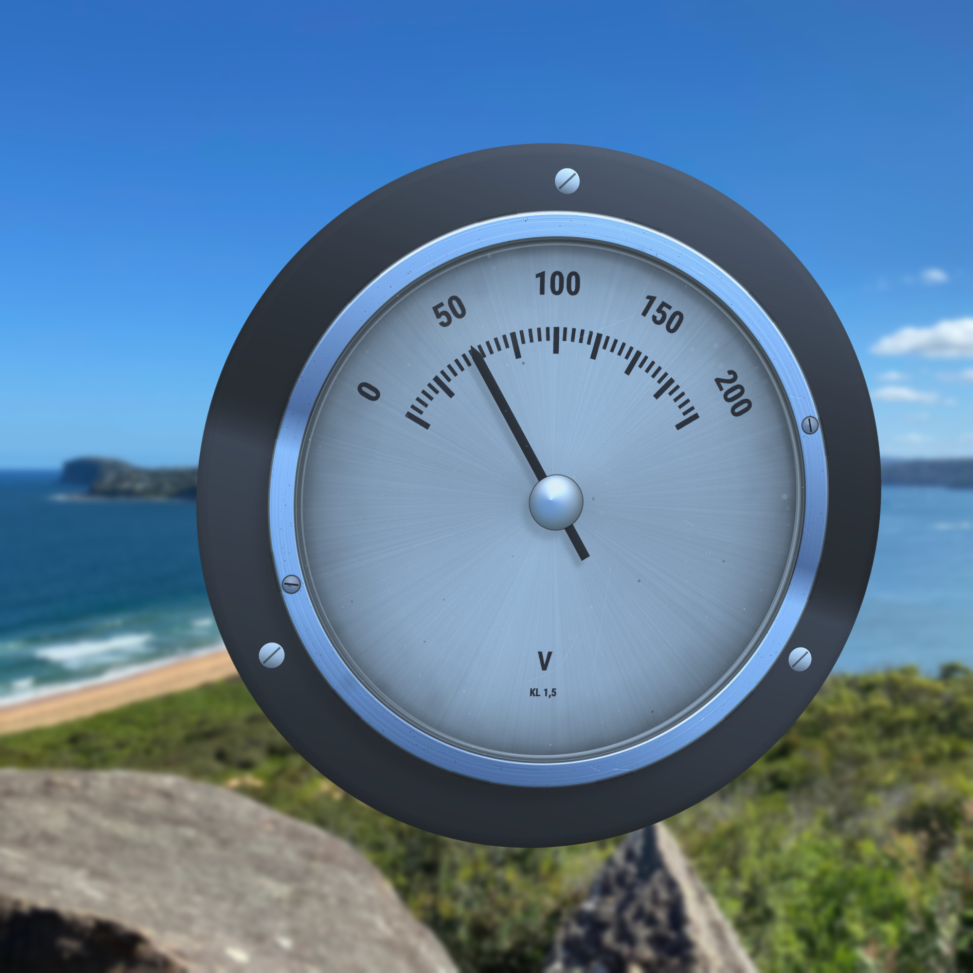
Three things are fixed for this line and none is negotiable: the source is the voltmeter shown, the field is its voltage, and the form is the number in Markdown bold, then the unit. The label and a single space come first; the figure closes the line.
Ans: **50** V
